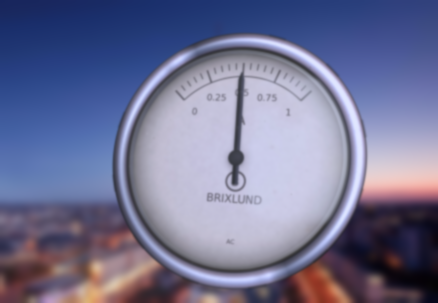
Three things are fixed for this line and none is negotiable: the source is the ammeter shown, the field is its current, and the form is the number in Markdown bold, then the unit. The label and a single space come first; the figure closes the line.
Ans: **0.5** A
